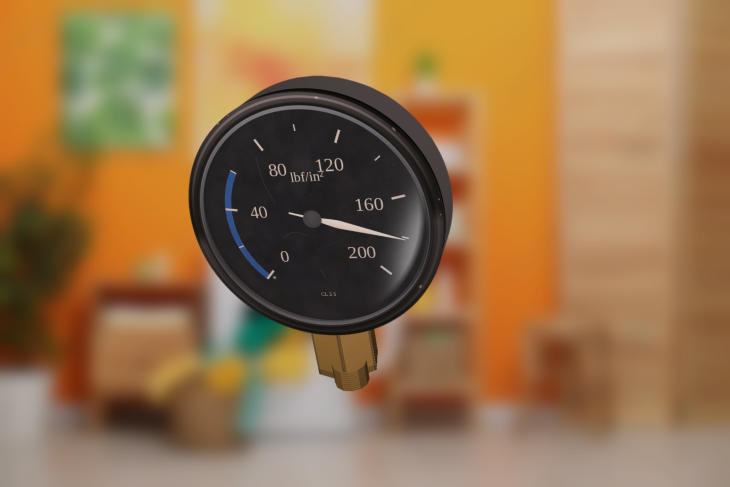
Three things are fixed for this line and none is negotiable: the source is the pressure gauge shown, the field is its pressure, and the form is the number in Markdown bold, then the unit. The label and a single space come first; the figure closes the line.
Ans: **180** psi
